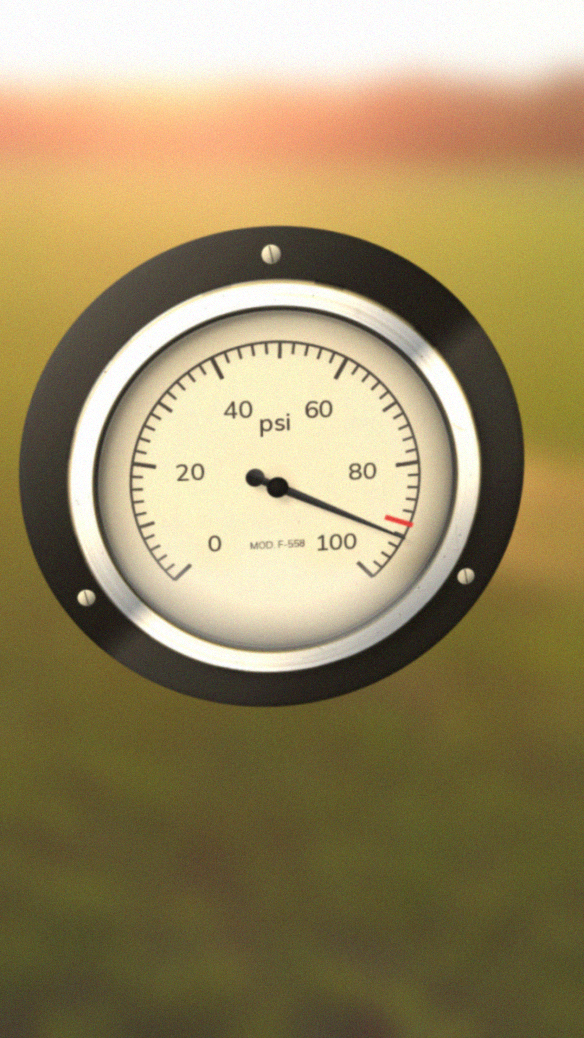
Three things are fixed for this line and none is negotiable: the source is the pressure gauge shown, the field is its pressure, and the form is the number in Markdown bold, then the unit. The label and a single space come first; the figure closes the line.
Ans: **92** psi
